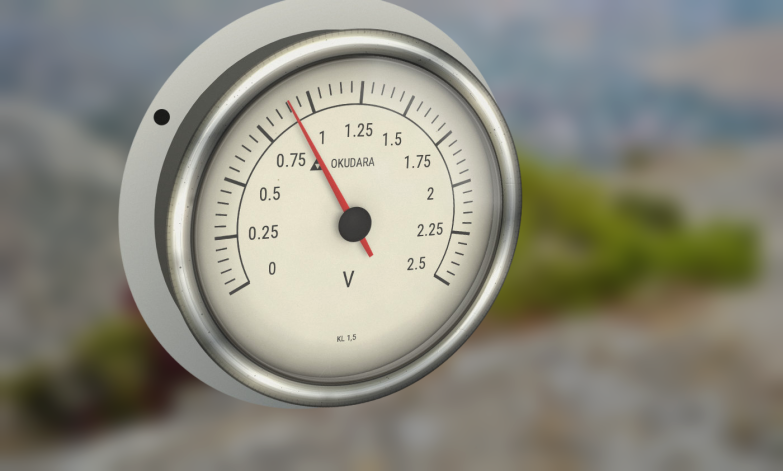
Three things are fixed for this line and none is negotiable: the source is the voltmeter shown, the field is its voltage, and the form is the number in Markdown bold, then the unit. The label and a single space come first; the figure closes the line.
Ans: **0.9** V
